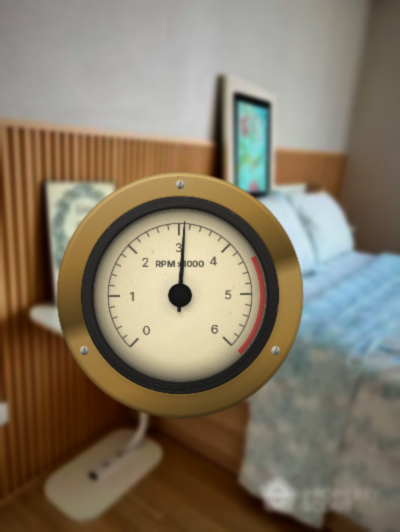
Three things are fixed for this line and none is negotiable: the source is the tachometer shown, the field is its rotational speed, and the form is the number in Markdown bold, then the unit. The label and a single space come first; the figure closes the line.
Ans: **3100** rpm
